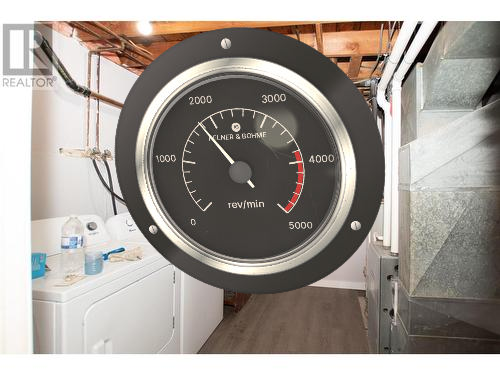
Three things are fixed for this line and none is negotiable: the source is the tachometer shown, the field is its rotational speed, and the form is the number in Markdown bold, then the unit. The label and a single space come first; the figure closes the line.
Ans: **1800** rpm
